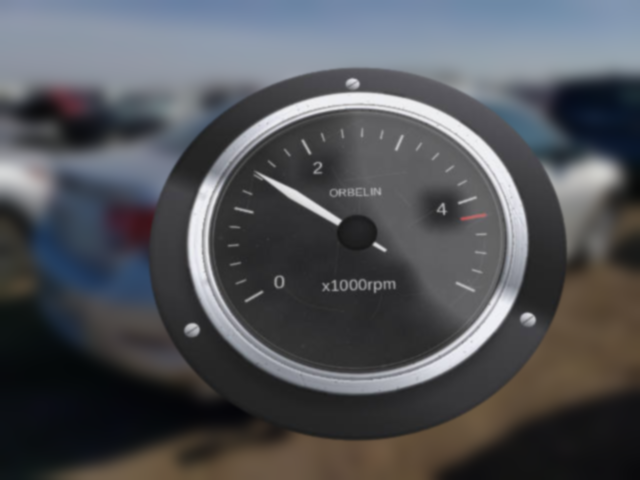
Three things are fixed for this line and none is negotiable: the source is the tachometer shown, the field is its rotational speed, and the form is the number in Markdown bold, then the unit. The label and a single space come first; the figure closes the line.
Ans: **1400** rpm
